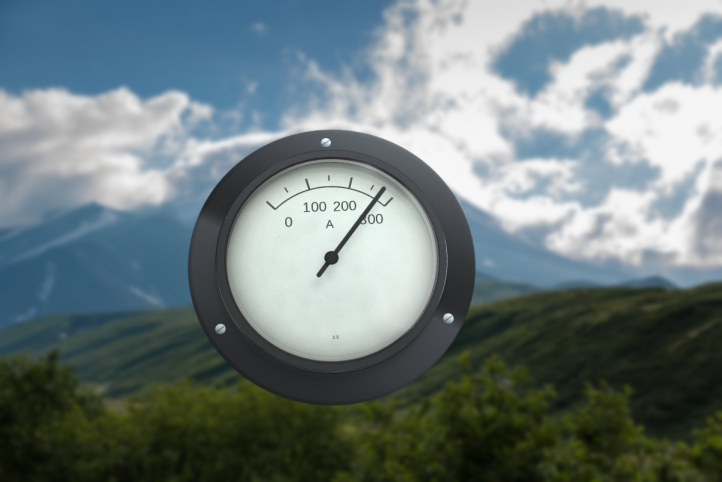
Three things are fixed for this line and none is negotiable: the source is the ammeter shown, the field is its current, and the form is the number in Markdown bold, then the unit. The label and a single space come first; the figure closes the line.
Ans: **275** A
